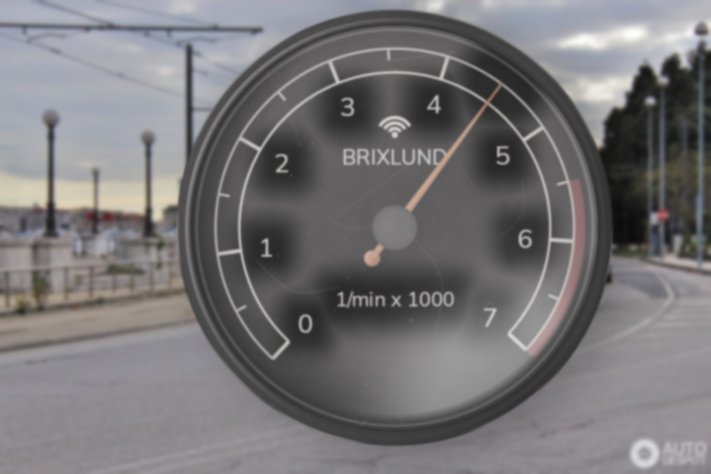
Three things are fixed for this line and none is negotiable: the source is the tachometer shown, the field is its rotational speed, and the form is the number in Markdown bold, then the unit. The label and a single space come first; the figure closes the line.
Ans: **4500** rpm
